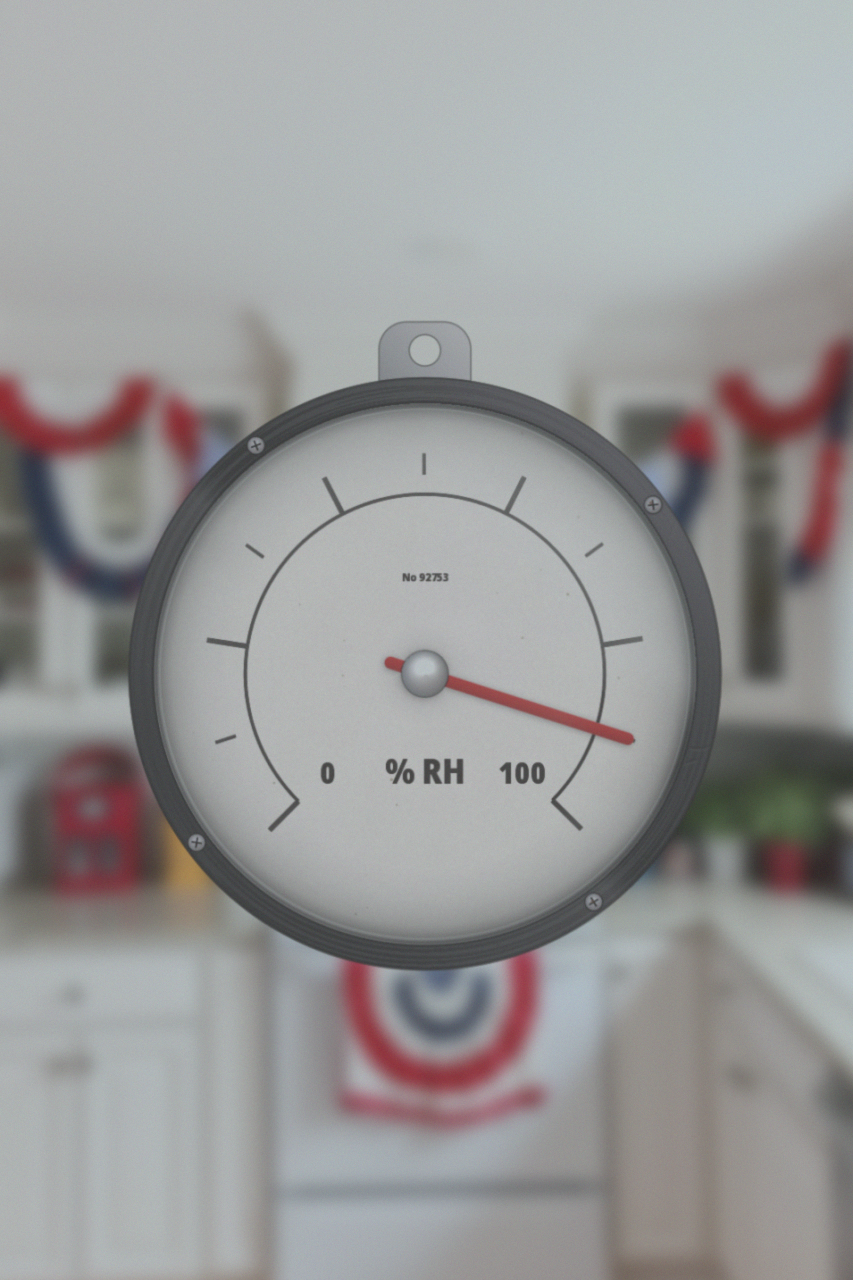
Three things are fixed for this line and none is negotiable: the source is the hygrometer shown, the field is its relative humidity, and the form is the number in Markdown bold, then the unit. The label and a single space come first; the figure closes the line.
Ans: **90** %
